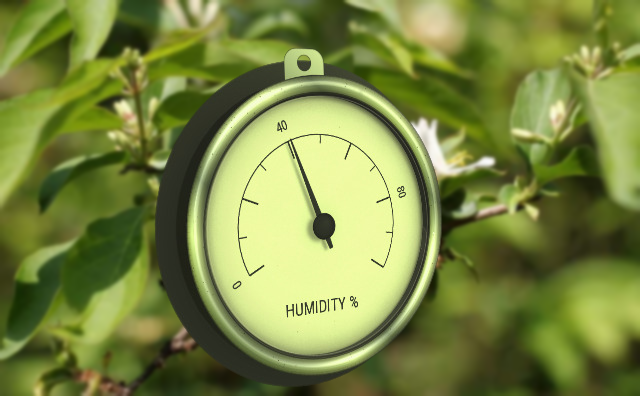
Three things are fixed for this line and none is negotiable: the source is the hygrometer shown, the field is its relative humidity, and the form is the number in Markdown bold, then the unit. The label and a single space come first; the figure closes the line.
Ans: **40** %
